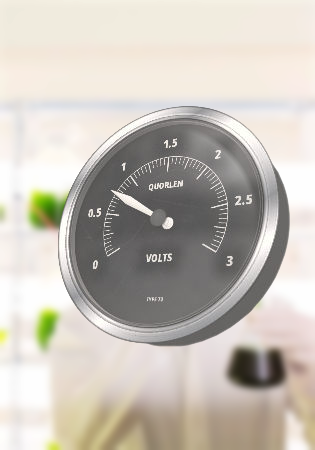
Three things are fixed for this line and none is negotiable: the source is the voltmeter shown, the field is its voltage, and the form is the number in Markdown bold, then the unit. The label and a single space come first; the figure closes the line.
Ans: **0.75** V
